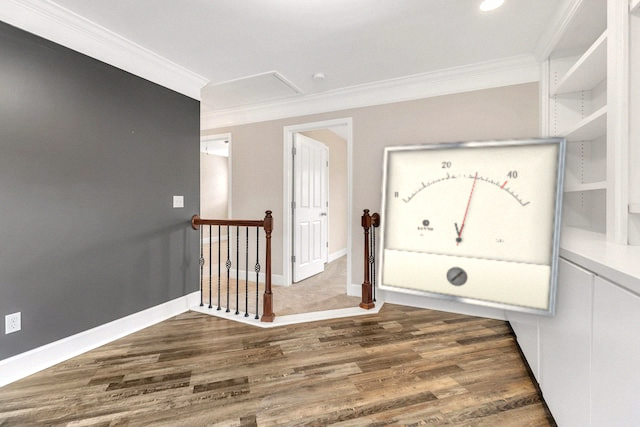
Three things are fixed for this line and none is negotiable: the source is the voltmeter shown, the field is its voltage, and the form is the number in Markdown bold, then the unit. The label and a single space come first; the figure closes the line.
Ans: **30** V
